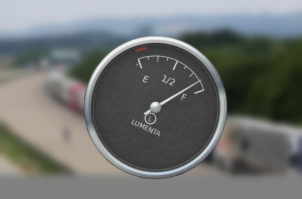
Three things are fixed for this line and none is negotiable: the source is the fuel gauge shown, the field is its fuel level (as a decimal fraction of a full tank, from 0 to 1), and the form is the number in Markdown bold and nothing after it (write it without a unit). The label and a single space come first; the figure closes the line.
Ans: **0.875**
